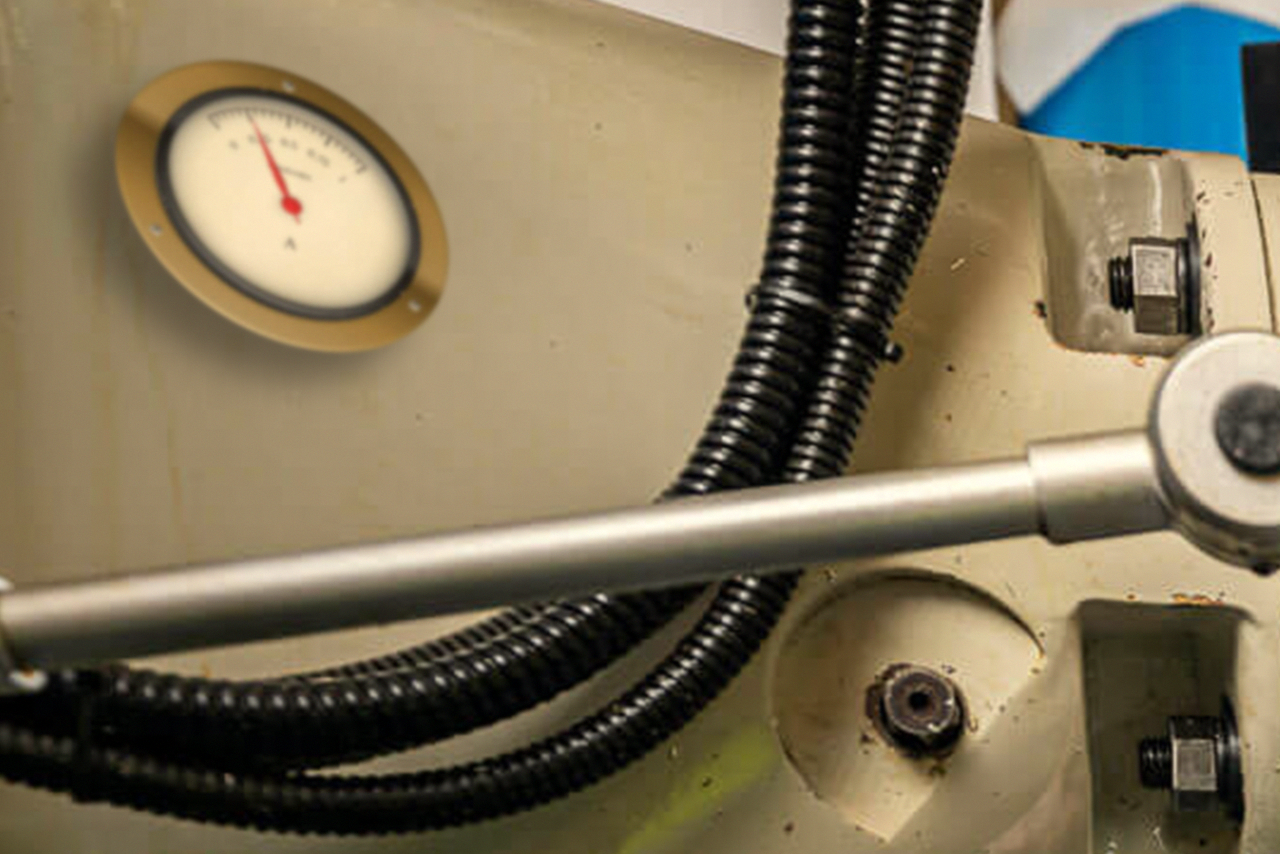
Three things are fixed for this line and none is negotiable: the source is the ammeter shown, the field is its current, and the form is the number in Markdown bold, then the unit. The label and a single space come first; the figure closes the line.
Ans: **0.25** A
